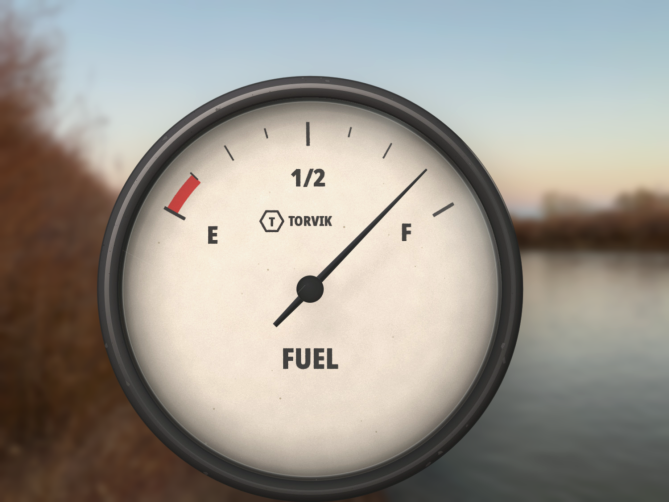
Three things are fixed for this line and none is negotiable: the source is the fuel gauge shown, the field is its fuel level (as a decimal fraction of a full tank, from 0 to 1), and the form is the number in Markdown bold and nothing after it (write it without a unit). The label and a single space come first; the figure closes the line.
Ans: **0.875**
